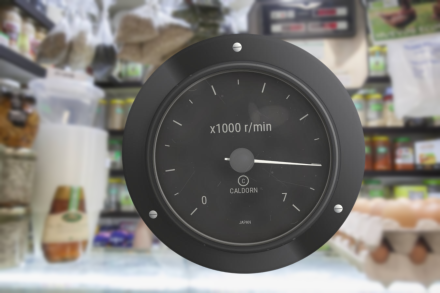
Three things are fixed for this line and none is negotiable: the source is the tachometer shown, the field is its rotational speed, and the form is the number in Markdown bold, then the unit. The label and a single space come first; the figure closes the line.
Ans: **6000** rpm
